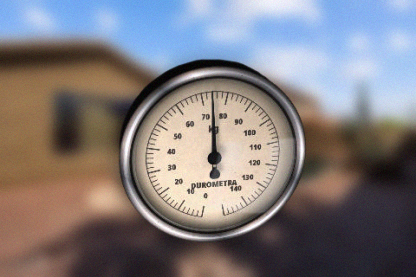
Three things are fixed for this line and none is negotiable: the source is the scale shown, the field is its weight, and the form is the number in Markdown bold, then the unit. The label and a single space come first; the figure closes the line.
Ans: **74** kg
